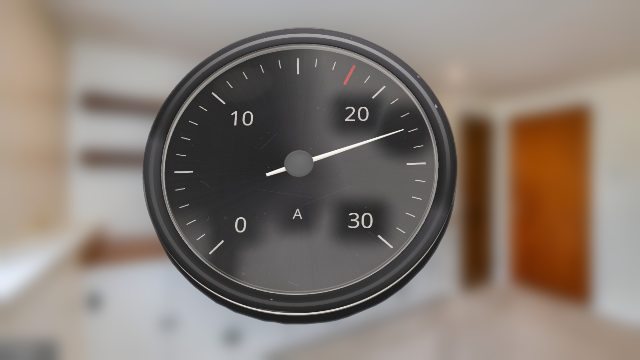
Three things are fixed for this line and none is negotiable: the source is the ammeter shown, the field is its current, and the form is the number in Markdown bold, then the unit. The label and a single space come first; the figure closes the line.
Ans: **23** A
